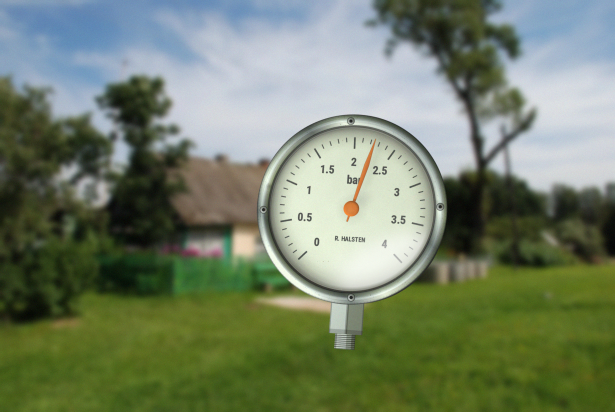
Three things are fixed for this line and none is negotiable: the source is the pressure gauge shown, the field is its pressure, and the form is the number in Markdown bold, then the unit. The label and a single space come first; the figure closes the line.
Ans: **2.25** bar
